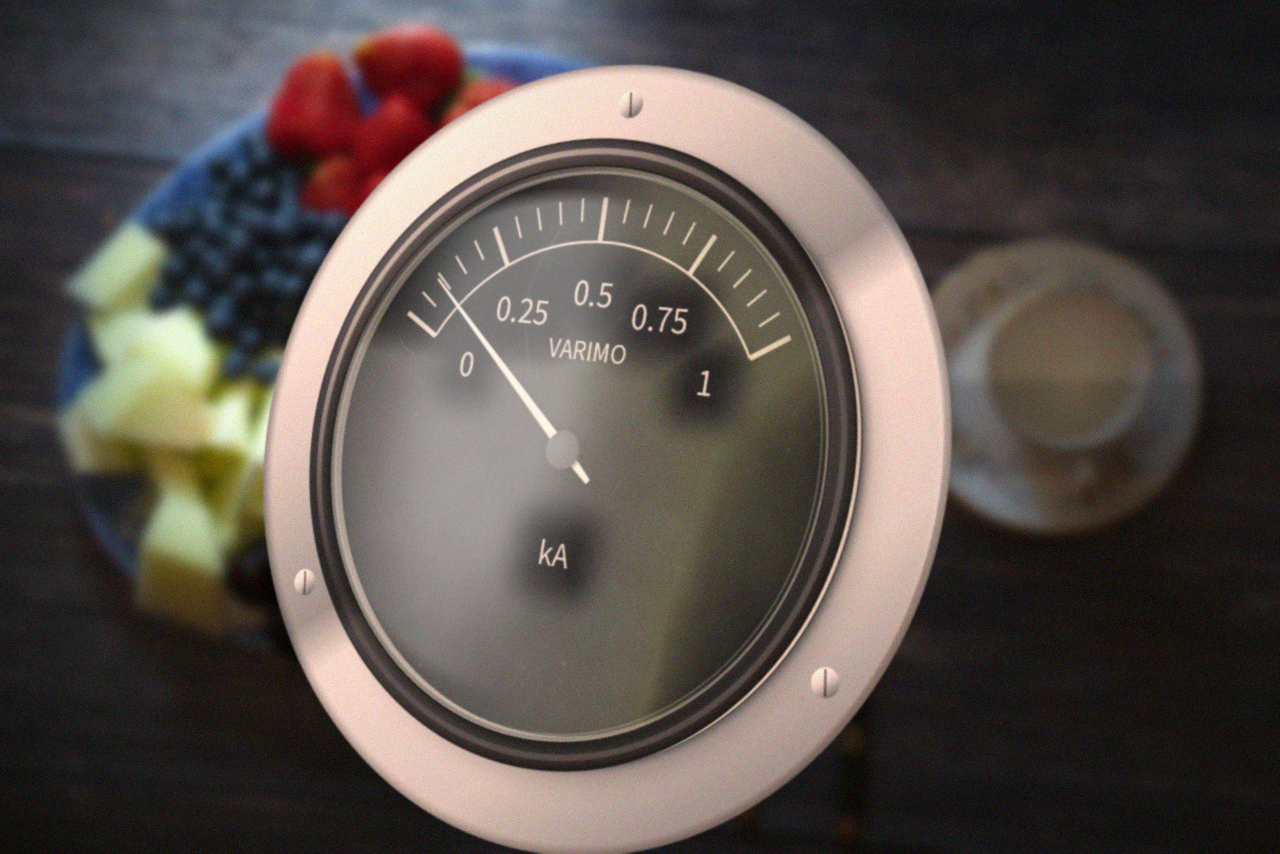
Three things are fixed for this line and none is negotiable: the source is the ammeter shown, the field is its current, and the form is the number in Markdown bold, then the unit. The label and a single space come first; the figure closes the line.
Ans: **0.1** kA
